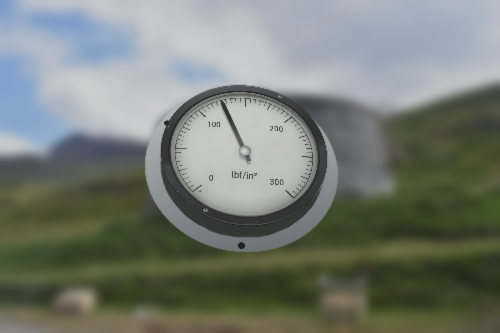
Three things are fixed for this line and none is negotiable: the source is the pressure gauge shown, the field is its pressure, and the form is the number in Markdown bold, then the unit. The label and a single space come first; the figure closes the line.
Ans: **125** psi
